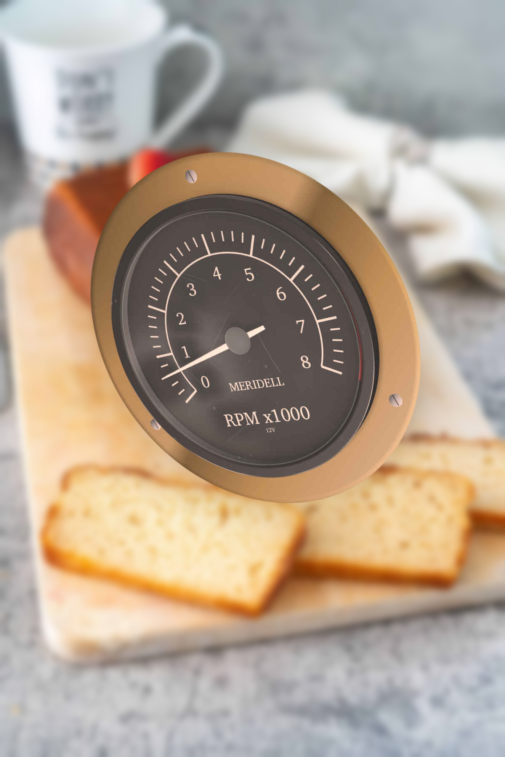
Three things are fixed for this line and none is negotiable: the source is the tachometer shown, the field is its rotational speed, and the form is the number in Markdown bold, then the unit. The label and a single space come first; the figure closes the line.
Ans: **600** rpm
